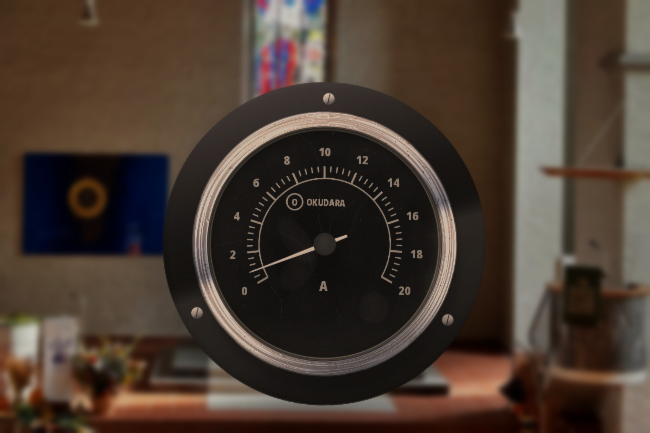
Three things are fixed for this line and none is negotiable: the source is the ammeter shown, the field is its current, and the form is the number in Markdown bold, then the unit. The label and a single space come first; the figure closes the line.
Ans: **0.8** A
